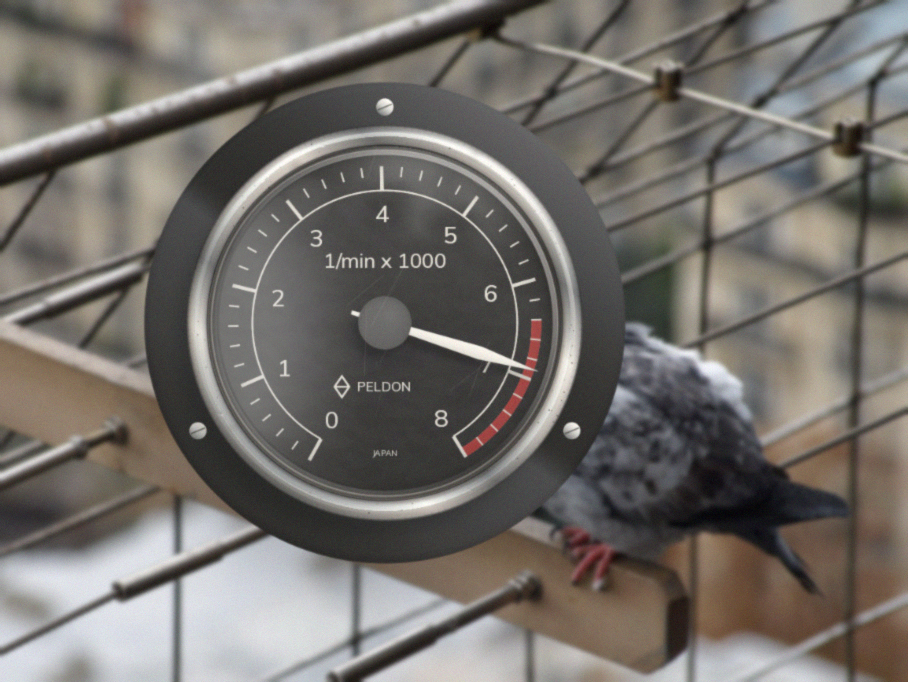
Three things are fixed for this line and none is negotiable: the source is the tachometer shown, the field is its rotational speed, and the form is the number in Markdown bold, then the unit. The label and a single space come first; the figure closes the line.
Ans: **6900** rpm
